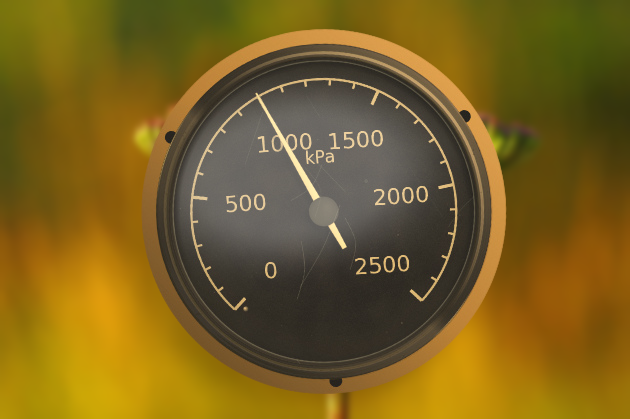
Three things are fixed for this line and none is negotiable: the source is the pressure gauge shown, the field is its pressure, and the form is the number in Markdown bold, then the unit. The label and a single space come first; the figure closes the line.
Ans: **1000** kPa
